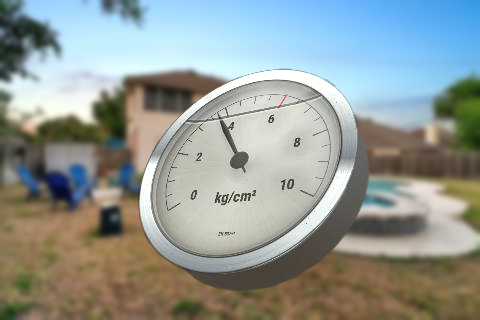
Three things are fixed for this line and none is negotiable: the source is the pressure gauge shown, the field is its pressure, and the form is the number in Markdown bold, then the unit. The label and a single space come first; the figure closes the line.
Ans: **3.75** kg/cm²
